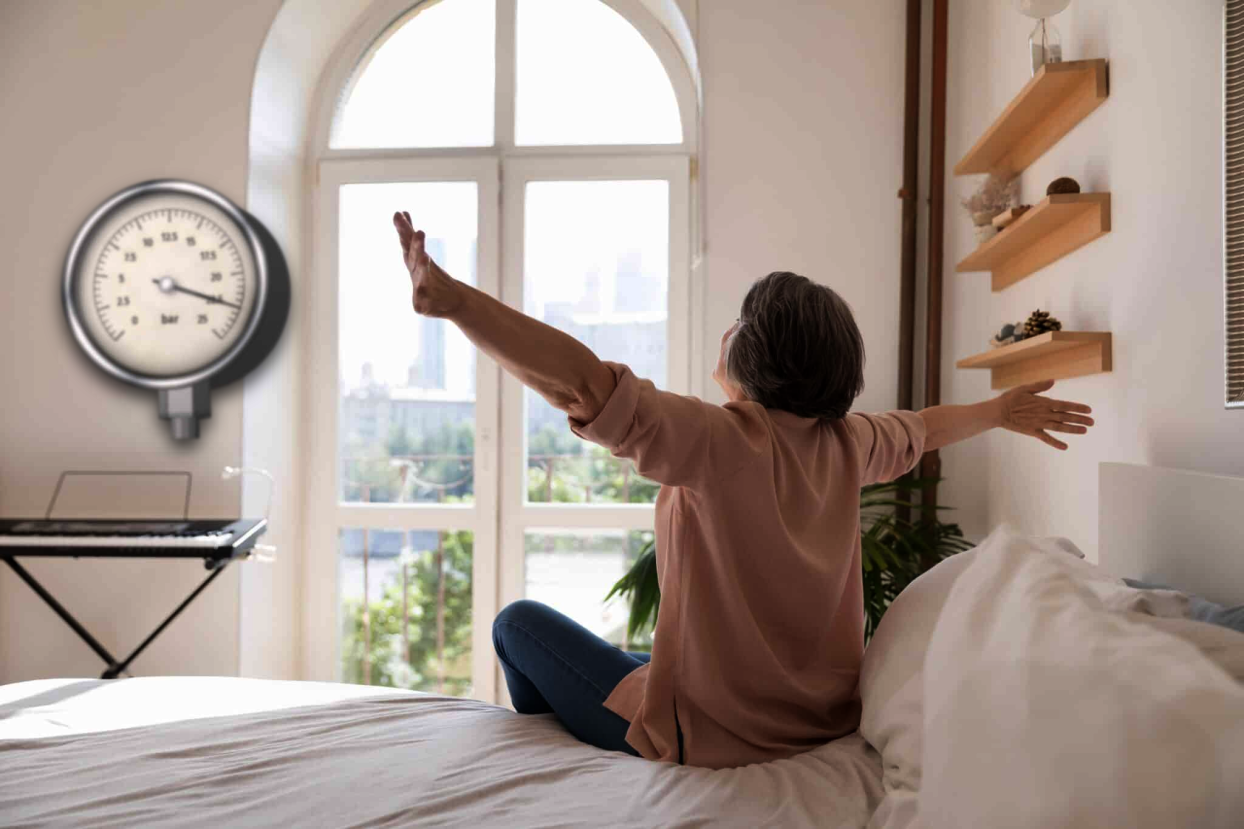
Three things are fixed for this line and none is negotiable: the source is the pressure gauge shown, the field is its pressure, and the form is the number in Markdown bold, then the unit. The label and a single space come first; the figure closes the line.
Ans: **22.5** bar
